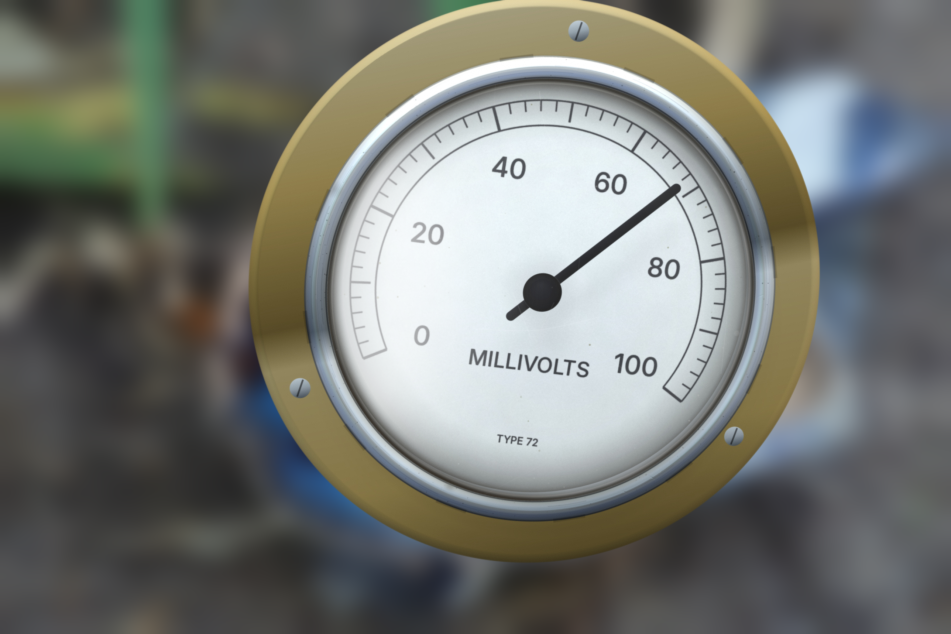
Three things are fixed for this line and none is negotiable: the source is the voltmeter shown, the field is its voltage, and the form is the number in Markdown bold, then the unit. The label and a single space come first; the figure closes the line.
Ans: **68** mV
